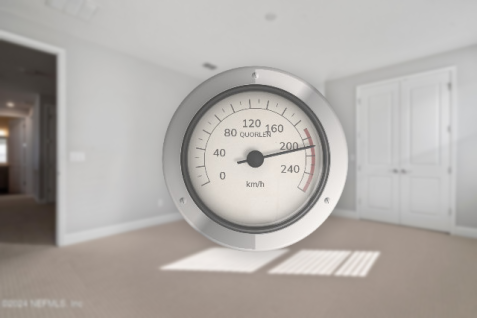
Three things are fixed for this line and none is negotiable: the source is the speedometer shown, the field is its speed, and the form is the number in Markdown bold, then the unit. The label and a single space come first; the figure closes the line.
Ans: **210** km/h
